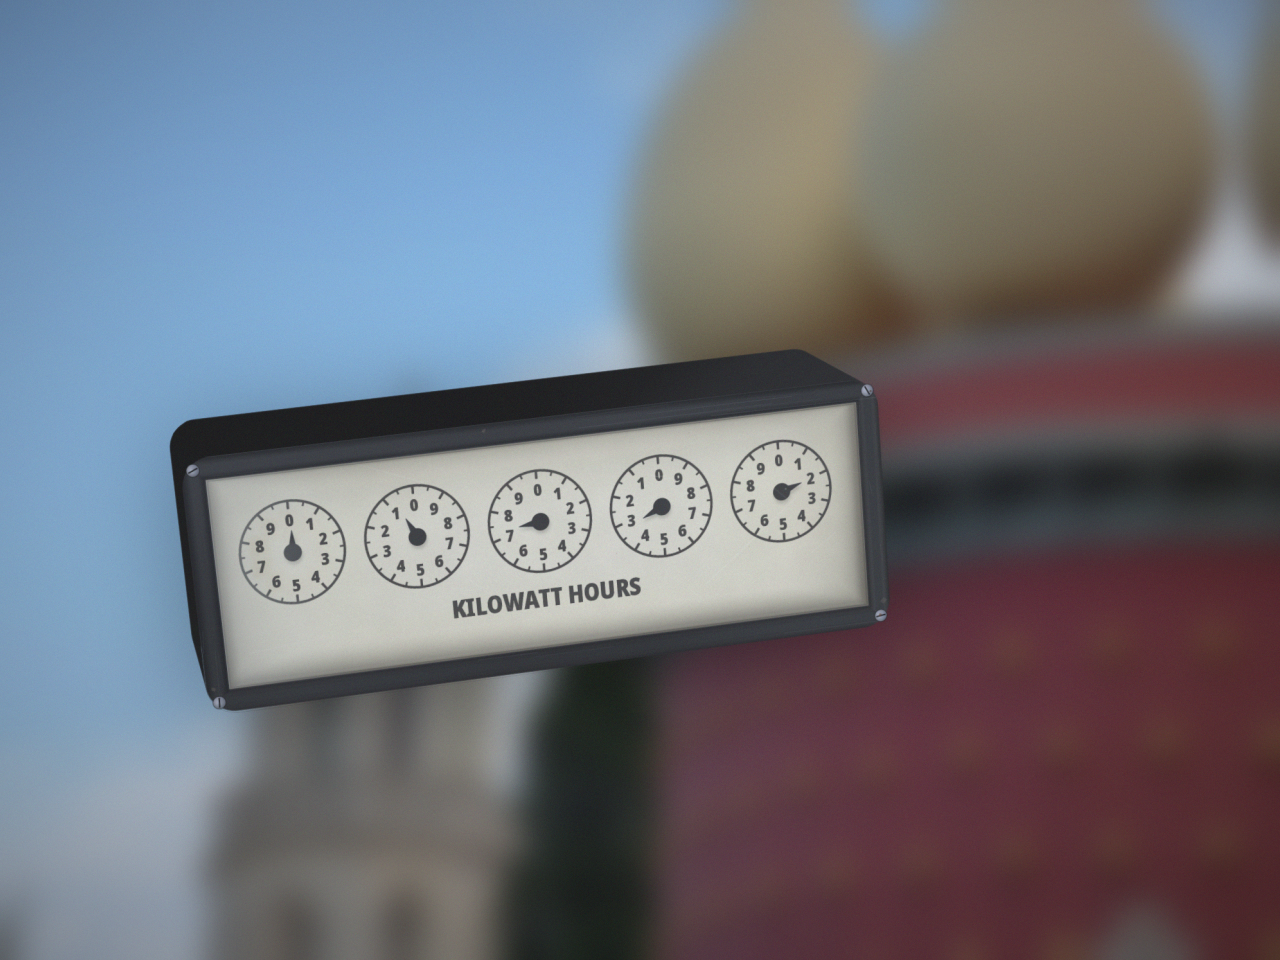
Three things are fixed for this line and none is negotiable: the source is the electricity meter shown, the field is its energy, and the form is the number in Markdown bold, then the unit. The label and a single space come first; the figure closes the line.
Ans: **732** kWh
